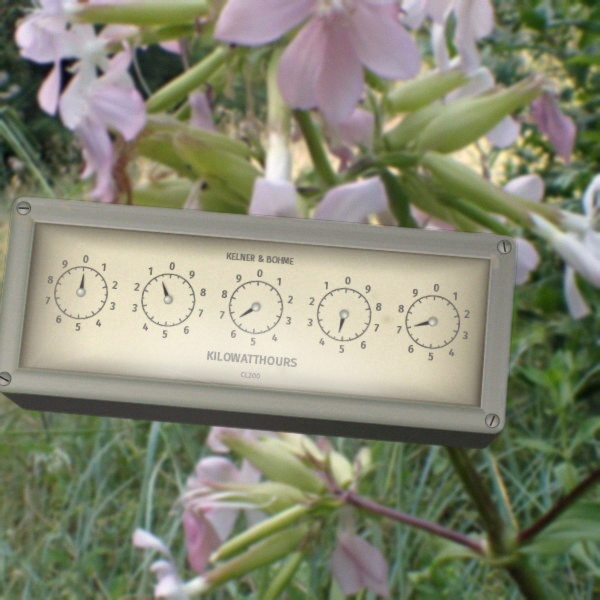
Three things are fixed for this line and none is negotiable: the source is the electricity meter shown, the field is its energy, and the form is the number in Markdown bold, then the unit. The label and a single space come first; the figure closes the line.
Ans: **647** kWh
